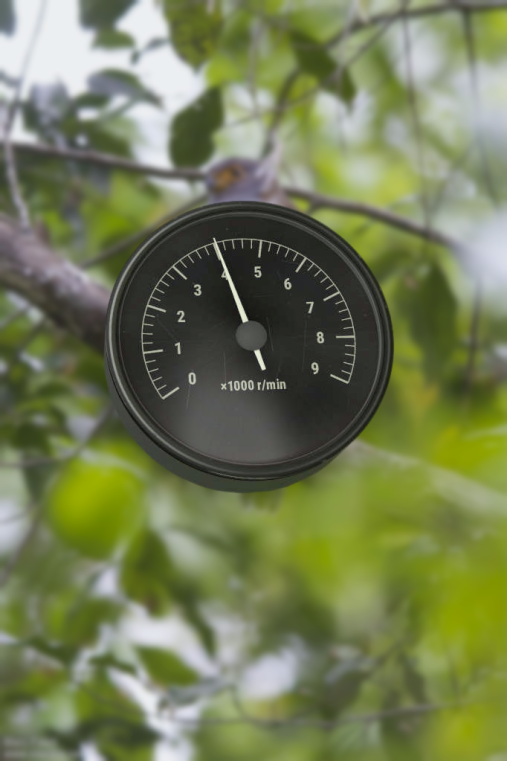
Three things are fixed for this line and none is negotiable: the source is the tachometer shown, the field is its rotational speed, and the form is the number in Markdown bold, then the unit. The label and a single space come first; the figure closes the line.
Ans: **4000** rpm
